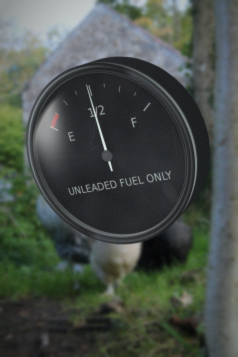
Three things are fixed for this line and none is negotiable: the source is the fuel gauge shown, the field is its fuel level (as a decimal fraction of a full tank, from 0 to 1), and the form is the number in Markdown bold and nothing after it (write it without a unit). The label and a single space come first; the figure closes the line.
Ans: **0.5**
